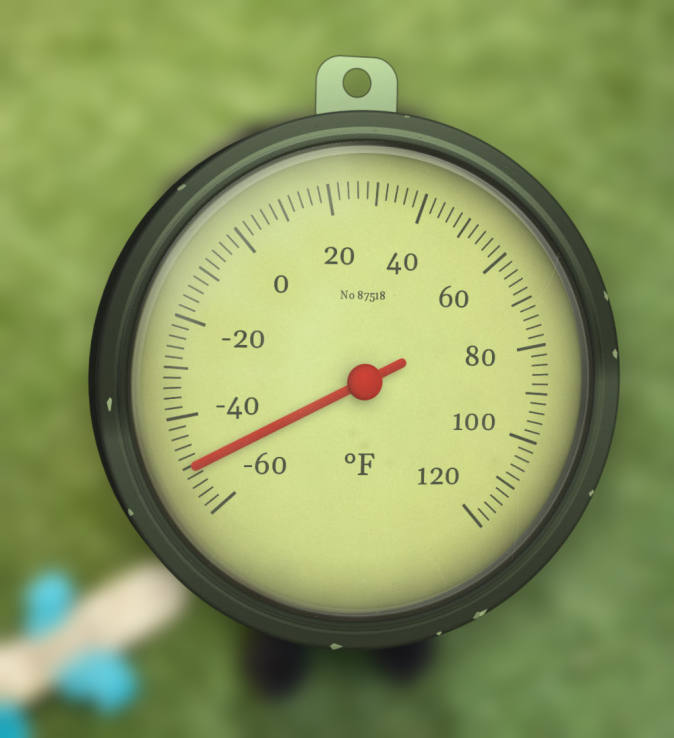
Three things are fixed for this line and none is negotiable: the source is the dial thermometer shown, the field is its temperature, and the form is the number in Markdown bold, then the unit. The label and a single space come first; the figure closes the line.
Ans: **-50** °F
